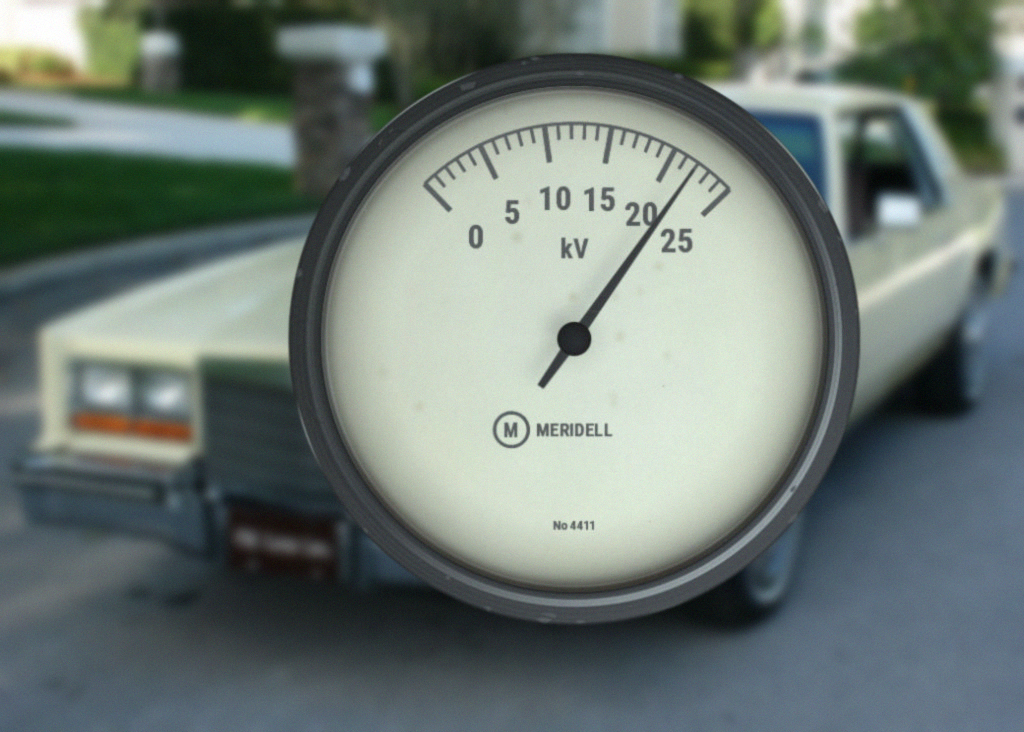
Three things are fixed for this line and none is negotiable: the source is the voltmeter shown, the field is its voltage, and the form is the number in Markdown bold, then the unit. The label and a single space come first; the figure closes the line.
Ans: **22** kV
